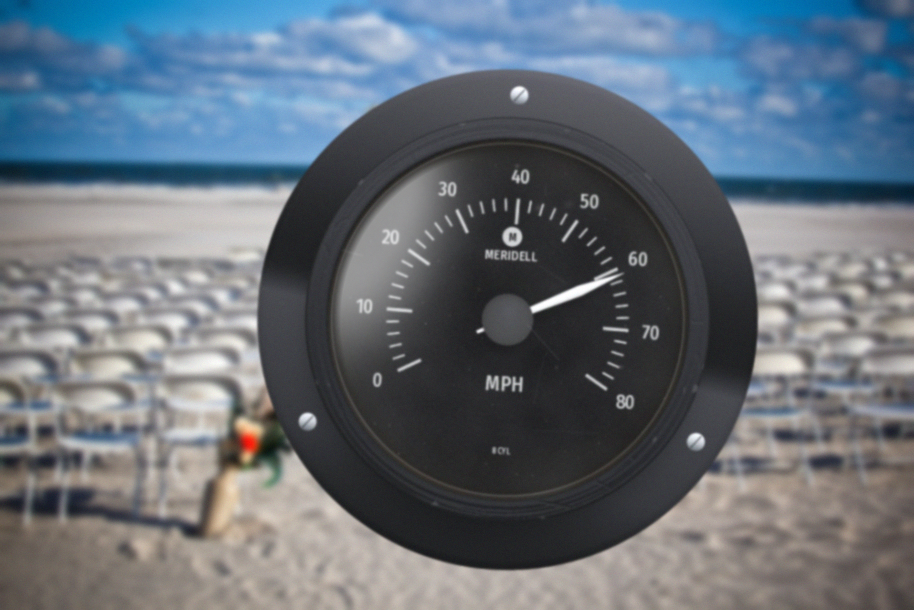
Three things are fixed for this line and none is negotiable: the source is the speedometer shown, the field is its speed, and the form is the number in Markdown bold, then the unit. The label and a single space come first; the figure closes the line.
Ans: **61** mph
